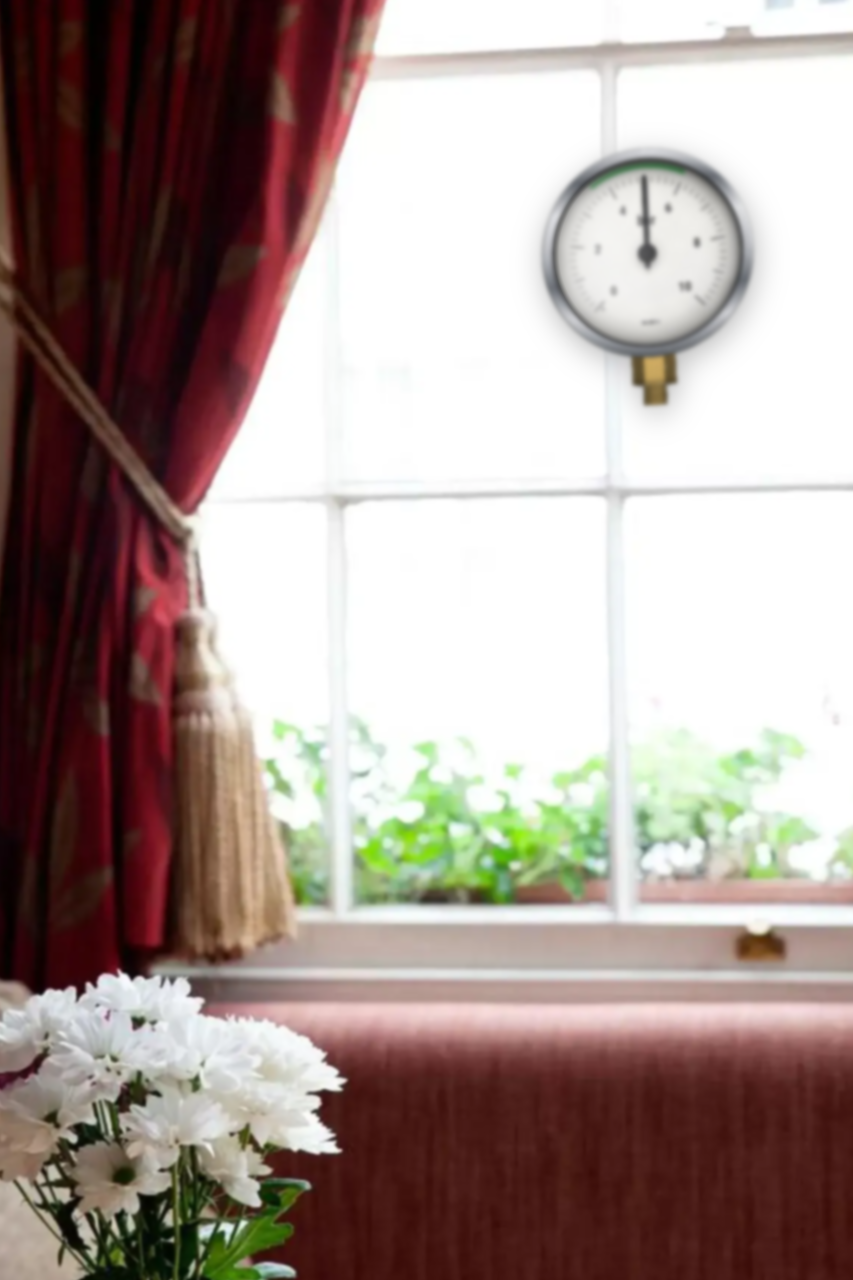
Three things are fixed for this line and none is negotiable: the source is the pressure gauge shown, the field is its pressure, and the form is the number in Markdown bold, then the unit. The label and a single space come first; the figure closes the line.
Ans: **5** bar
